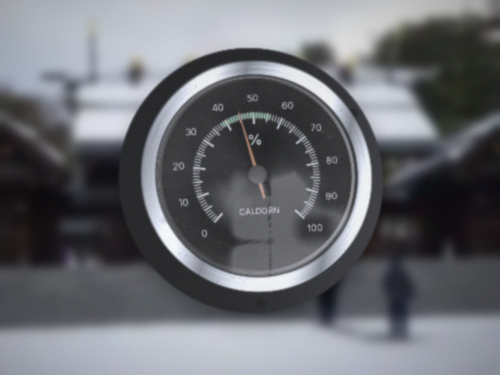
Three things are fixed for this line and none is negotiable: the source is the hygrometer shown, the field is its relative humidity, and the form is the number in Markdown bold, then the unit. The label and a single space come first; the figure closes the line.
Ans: **45** %
